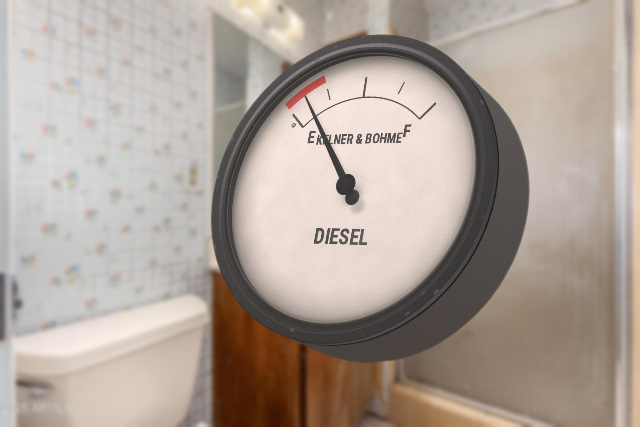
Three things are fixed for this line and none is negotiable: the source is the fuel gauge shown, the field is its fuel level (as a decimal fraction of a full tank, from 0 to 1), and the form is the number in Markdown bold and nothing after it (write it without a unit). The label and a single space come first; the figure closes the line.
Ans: **0.125**
